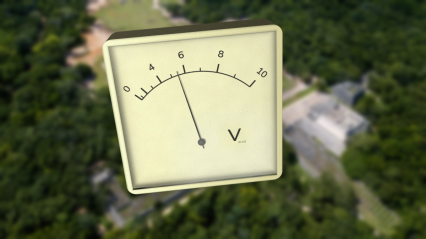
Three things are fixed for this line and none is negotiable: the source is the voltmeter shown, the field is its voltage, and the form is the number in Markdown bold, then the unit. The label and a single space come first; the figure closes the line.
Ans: **5.5** V
